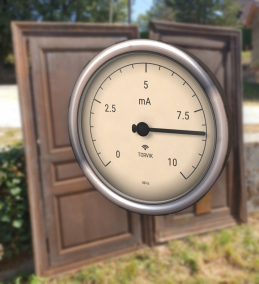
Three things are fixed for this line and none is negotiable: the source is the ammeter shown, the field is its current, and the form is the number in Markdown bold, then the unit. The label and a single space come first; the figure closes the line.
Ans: **8.25** mA
